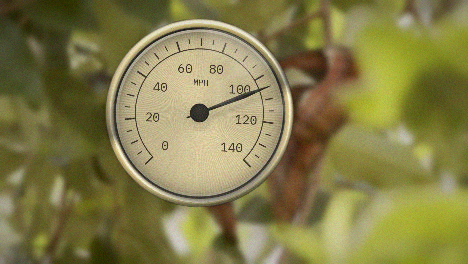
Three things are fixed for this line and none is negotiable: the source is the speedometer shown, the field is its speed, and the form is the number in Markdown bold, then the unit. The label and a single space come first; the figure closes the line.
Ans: **105** mph
